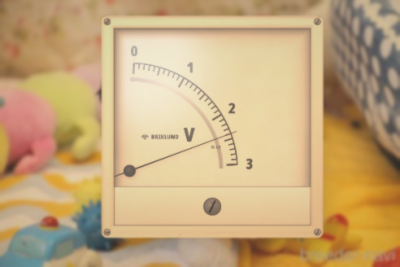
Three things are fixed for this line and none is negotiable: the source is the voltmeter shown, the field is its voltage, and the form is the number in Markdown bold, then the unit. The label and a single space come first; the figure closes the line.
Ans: **2.4** V
